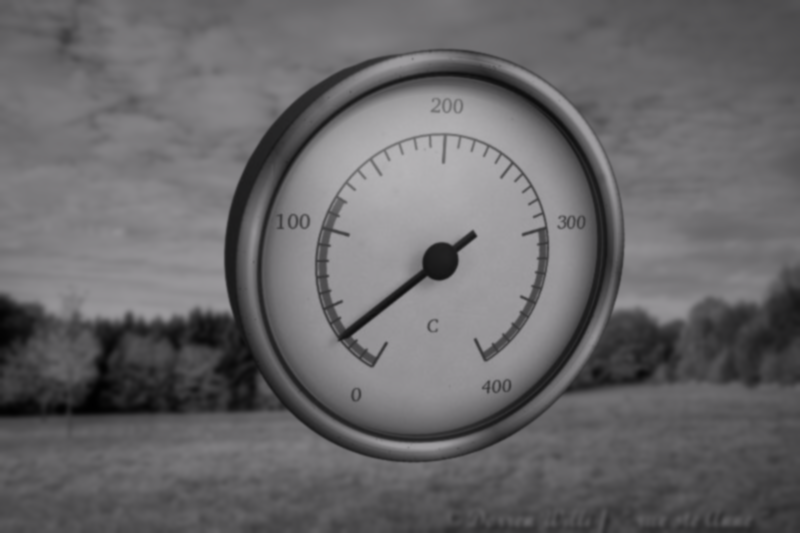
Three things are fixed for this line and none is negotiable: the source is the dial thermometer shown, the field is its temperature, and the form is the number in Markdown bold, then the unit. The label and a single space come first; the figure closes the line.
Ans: **30** °C
